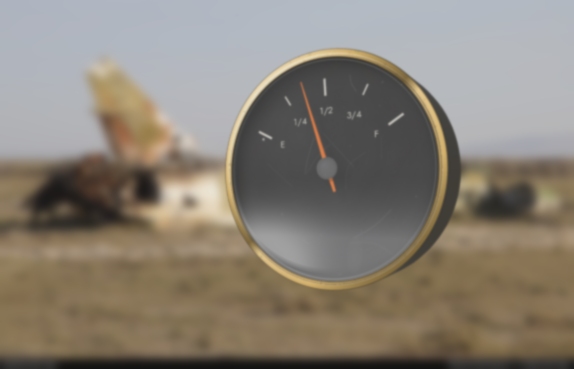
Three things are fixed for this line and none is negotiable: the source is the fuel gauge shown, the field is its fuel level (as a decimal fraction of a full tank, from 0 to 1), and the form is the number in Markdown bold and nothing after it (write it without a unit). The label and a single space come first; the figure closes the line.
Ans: **0.375**
